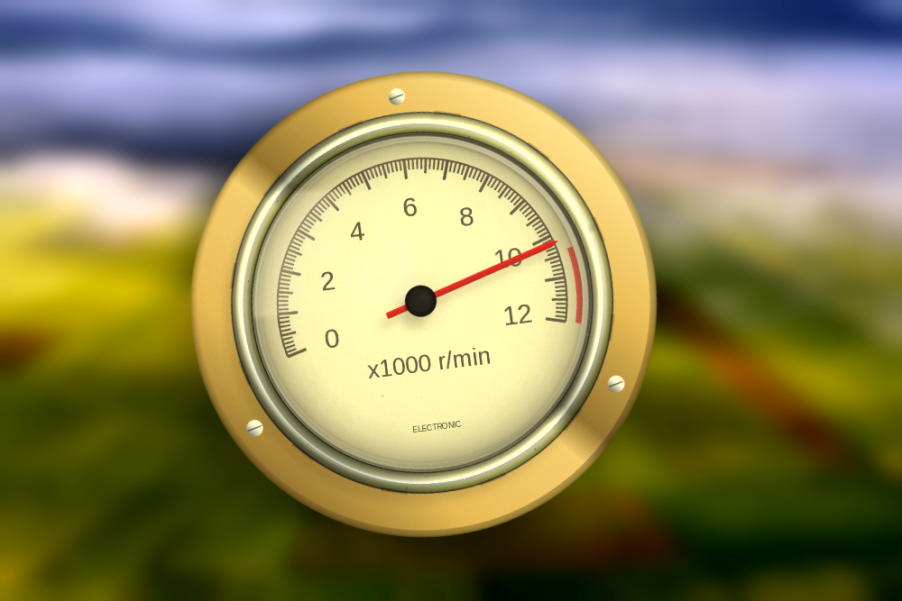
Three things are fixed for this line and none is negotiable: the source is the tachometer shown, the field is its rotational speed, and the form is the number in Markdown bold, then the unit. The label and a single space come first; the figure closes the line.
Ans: **10200** rpm
